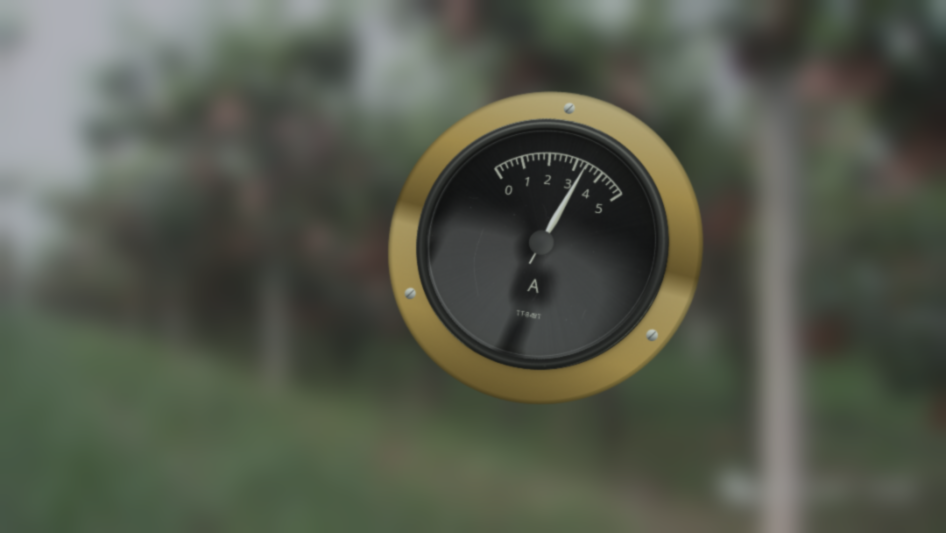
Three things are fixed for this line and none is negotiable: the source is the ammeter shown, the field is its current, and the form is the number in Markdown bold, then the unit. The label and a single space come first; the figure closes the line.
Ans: **3.4** A
